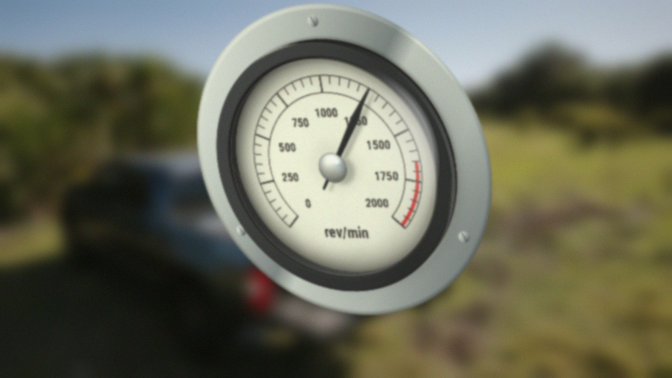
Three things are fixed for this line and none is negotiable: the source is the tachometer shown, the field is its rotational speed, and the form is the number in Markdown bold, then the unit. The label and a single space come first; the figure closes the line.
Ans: **1250** rpm
